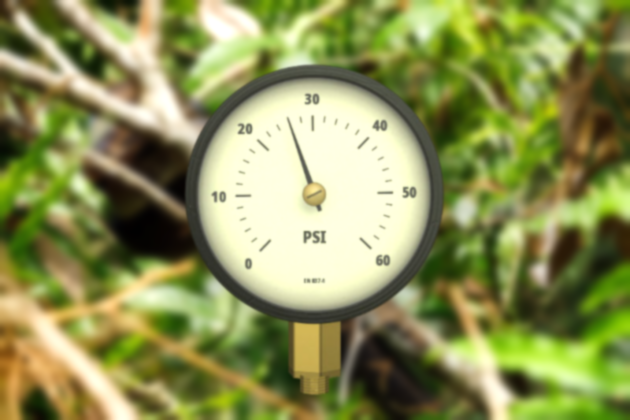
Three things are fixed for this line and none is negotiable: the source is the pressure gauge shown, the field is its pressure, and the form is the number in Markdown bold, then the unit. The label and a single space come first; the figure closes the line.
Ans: **26** psi
